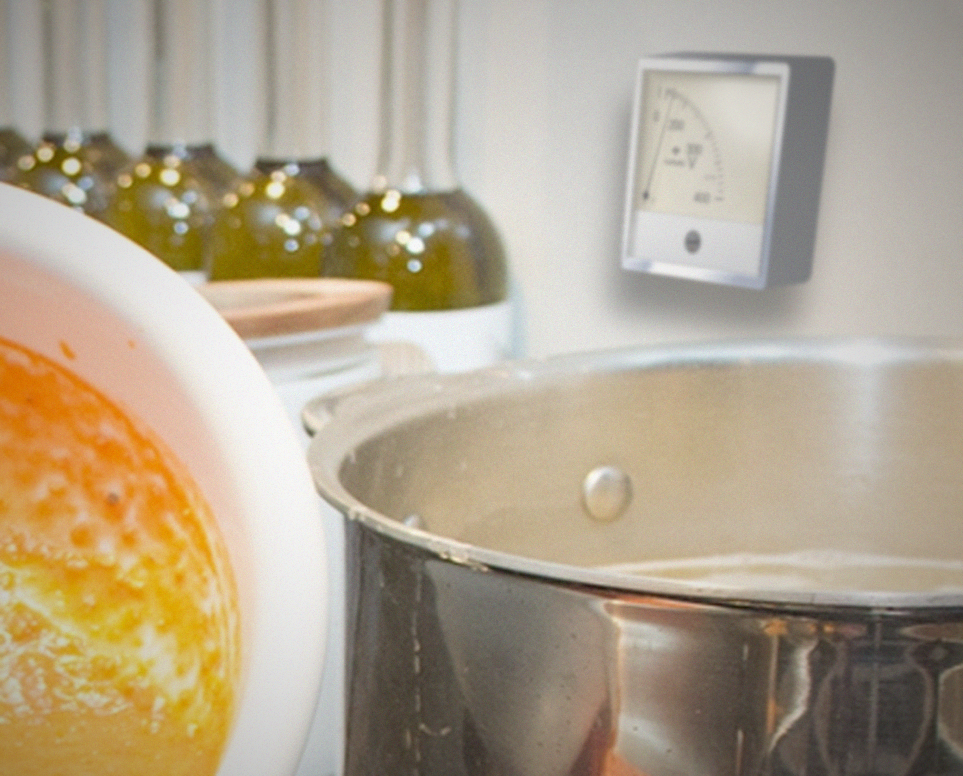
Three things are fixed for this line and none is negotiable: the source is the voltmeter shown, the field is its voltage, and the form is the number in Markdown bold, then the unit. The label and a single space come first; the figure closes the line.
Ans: **150** V
